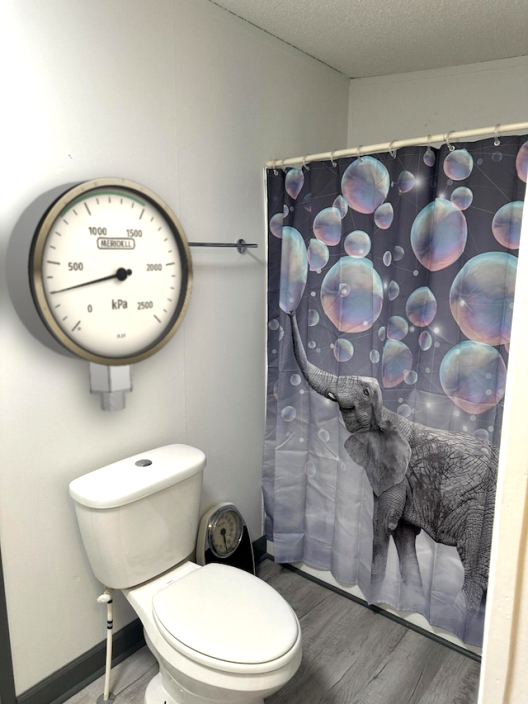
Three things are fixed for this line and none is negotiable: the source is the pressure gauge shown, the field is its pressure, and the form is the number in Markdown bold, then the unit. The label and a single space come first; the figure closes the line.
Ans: **300** kPa
